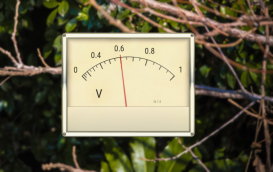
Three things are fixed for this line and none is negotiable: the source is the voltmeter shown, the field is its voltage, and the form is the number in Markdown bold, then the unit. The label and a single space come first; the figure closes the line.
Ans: **0.6** V
